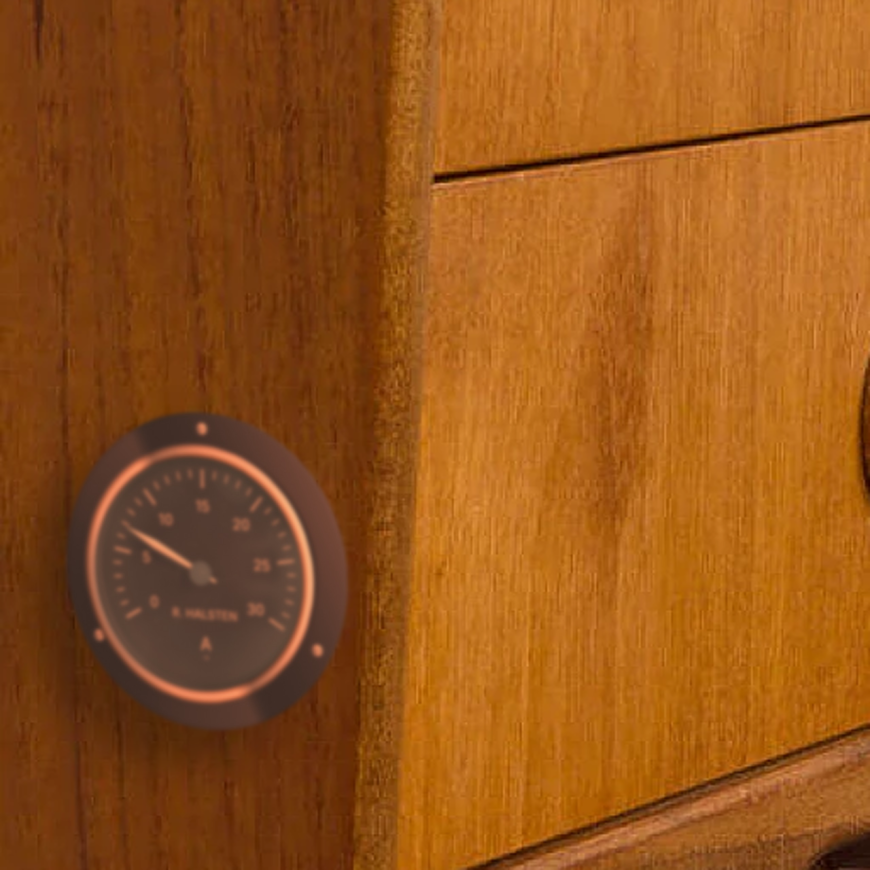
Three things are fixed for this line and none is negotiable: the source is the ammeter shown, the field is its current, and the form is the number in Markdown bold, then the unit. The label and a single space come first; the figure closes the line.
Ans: **7** A
